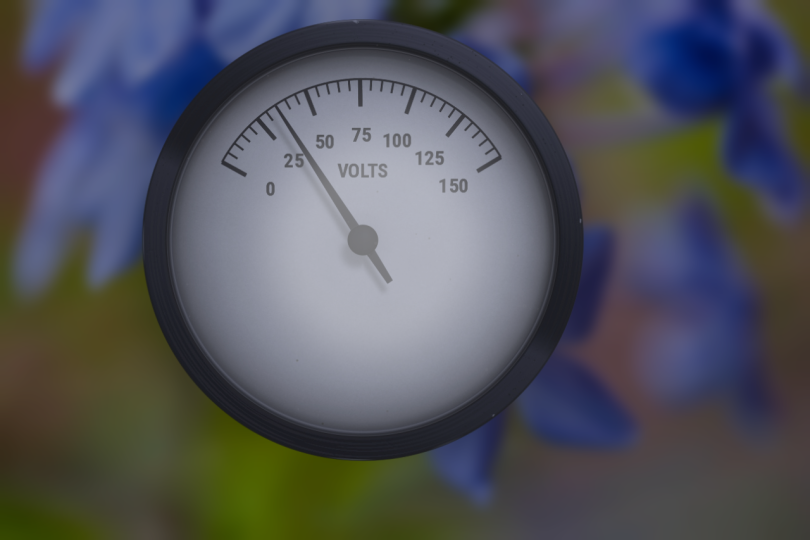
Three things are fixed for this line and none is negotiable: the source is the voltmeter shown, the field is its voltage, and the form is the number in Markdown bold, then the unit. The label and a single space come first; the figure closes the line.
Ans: **35** V
